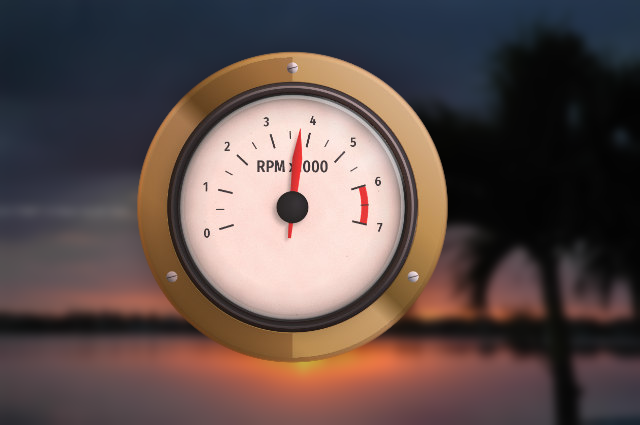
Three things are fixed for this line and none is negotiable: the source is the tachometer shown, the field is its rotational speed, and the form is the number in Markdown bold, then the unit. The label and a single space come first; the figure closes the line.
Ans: **3750** rpm
